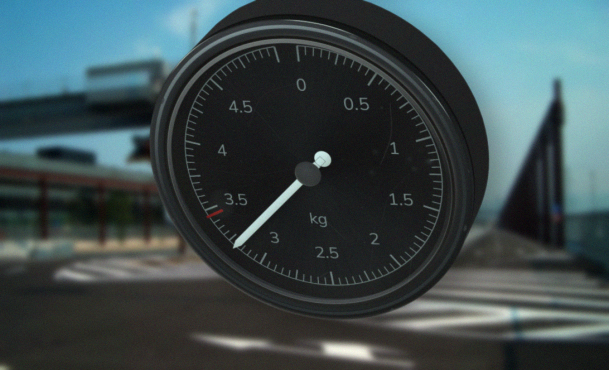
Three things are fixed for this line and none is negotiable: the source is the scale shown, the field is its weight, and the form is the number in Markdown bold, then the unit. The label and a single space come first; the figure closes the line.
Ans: **3.2** kg
